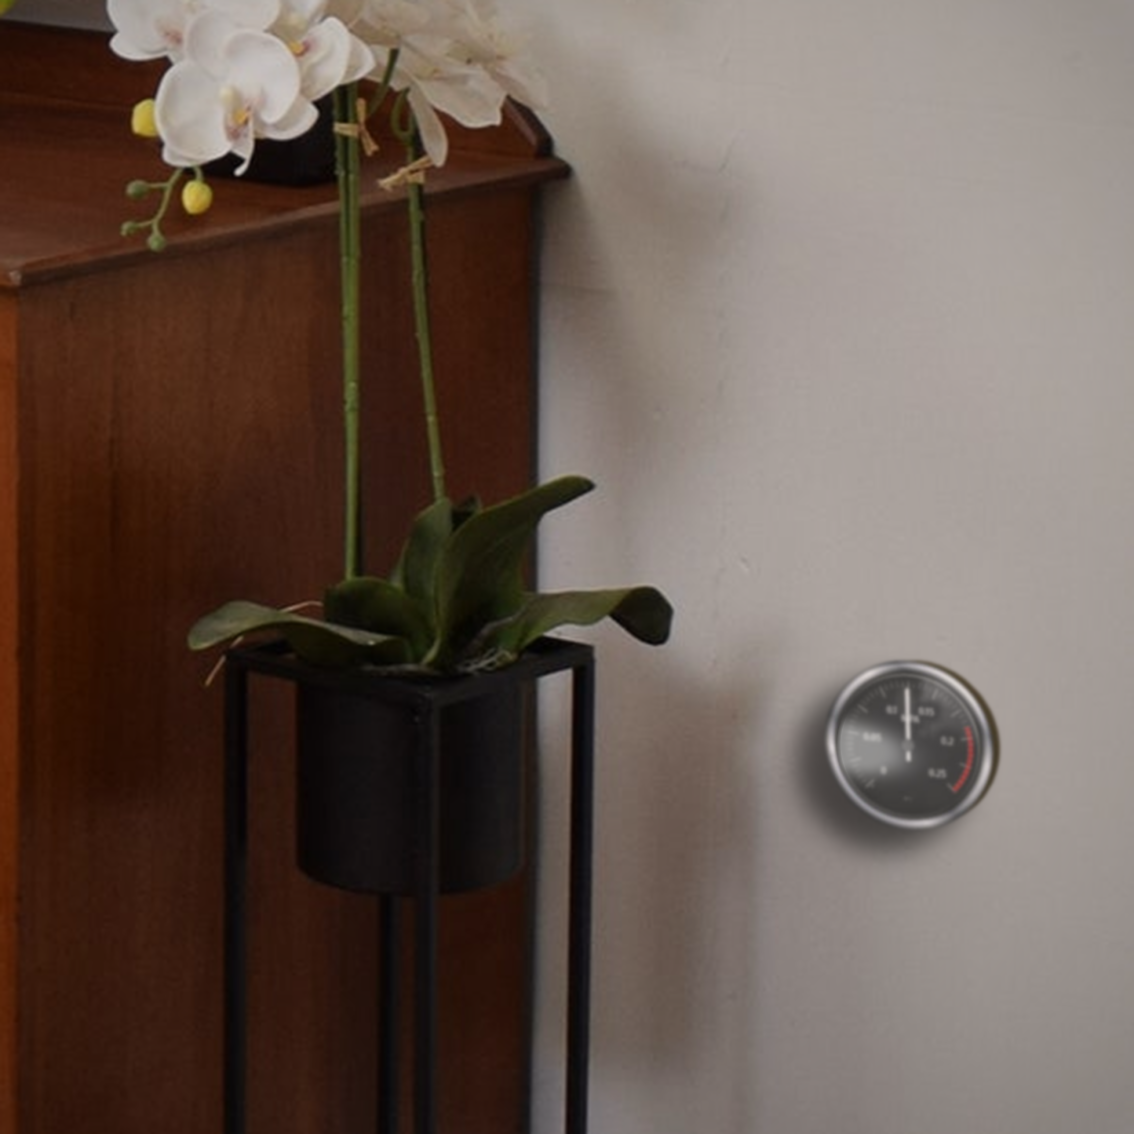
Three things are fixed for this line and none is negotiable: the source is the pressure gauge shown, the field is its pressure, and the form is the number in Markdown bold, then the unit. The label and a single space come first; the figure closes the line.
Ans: **0.125** MPa
